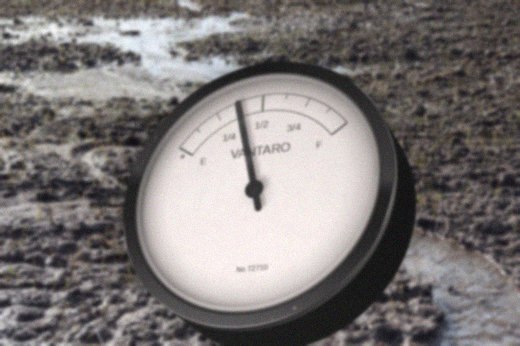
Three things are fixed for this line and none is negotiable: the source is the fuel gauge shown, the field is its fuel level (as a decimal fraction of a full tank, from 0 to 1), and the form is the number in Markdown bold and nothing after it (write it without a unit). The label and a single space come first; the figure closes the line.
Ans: **0.375**
